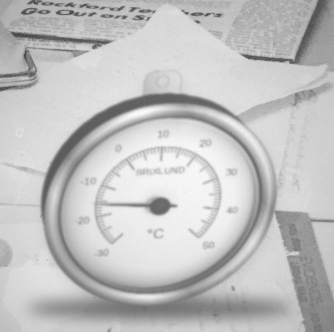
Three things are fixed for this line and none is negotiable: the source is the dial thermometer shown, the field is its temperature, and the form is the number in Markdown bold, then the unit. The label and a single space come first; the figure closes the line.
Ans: **-15** °C
